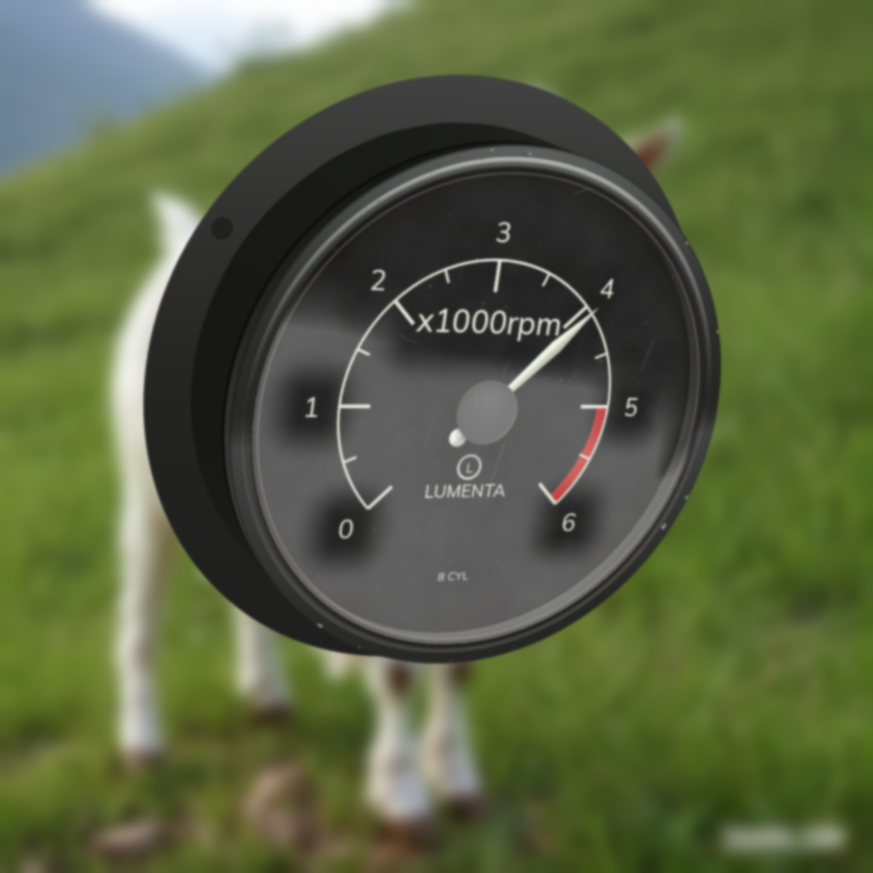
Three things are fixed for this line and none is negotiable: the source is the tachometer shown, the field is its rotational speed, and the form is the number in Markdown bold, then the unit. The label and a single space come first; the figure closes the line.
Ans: **4000** rpm
